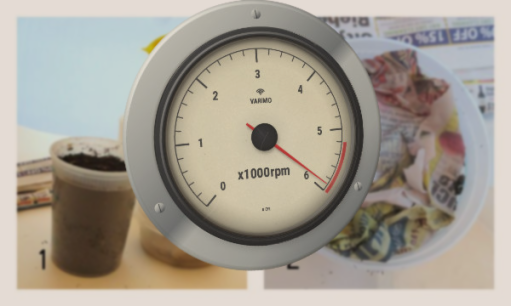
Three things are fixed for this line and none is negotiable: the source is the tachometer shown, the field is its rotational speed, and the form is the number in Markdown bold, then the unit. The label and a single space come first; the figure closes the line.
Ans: **5900** rpm
